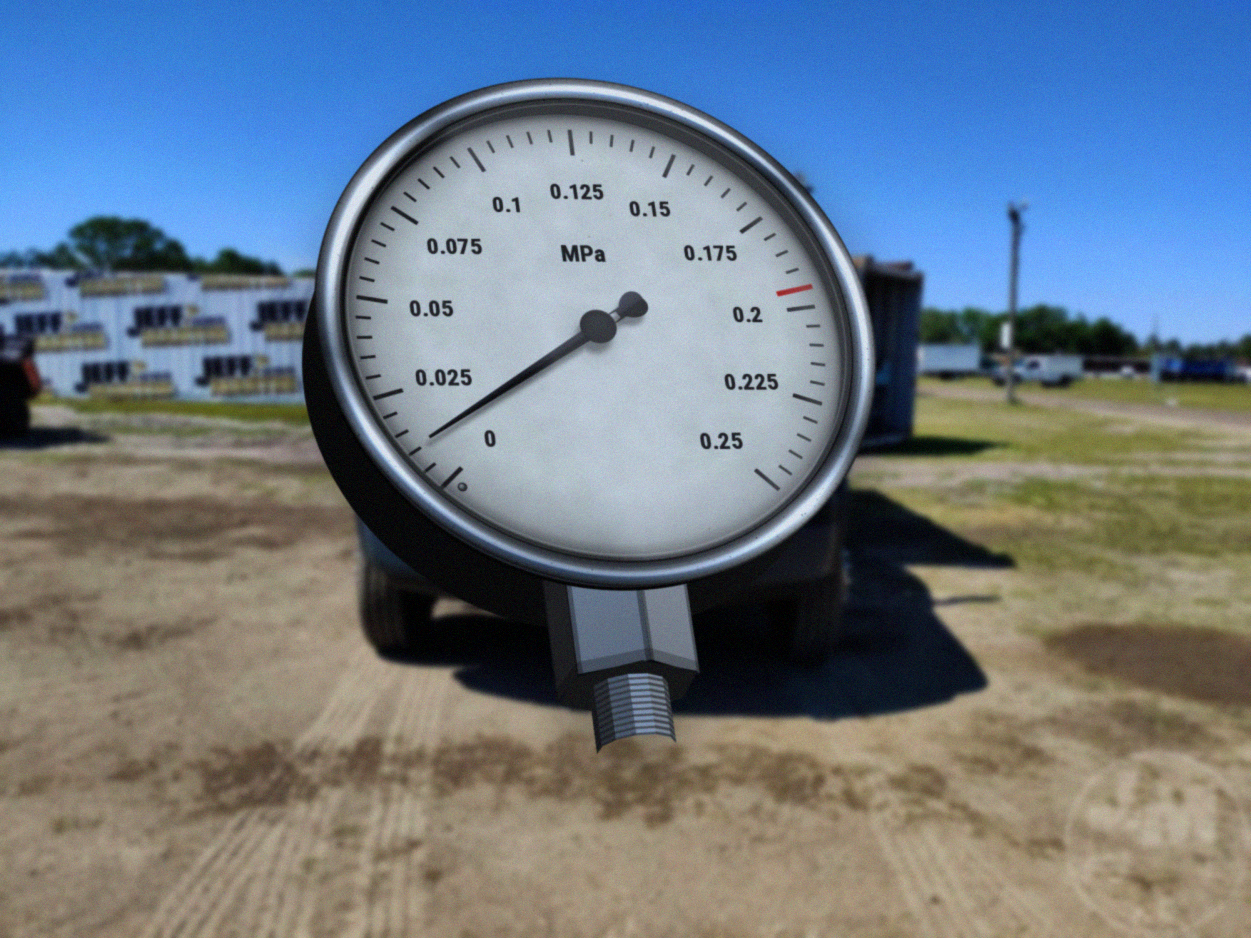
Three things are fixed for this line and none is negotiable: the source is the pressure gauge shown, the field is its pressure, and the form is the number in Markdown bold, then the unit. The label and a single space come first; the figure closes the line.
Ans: **0.01** MPa
